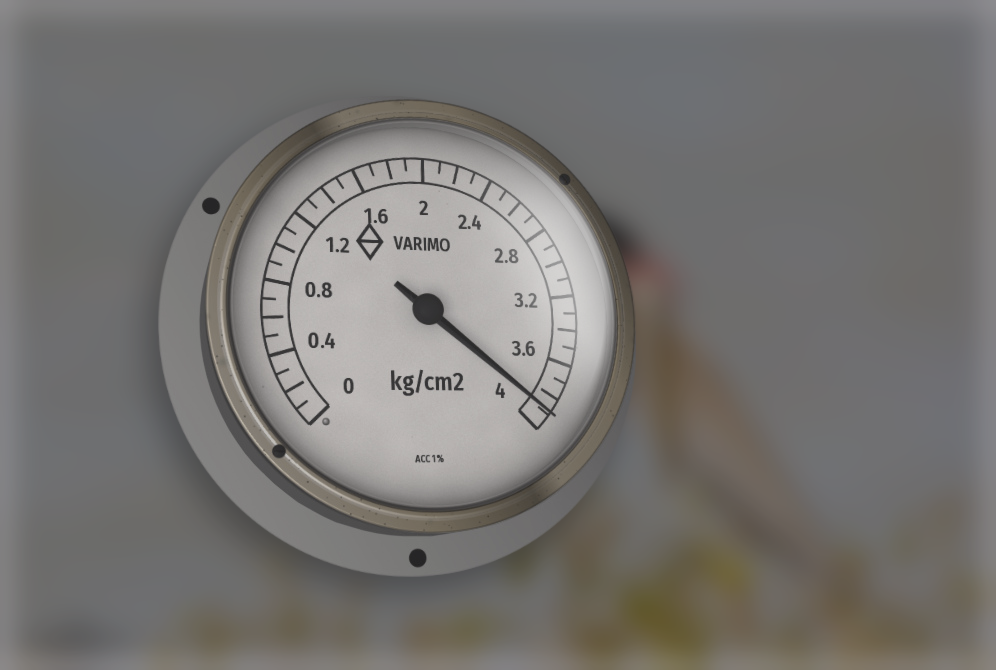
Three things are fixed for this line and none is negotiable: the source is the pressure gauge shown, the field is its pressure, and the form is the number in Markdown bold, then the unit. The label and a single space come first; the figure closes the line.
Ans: **3.9** kg/cm²
